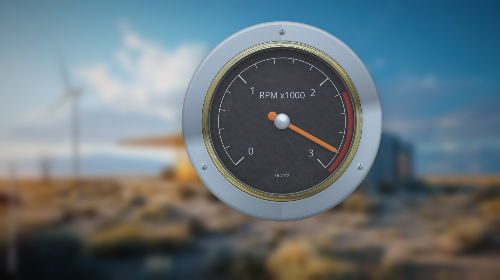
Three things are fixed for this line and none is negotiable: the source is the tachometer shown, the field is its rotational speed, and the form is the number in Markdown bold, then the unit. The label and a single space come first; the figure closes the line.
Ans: **2800** rpm
